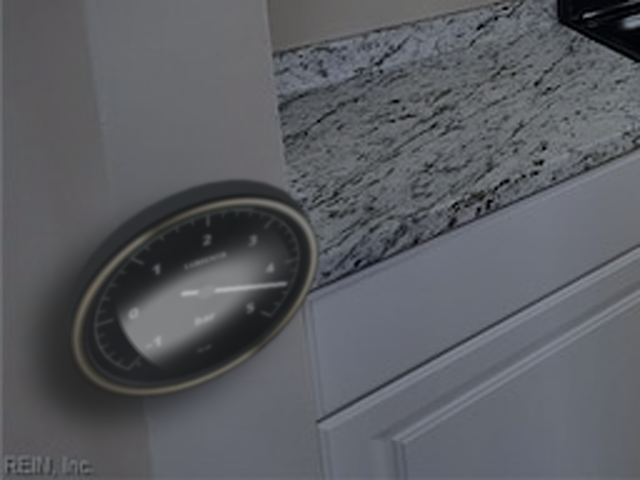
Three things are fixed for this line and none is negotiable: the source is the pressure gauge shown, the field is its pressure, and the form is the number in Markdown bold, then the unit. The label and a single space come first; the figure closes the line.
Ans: **4.4** bar
